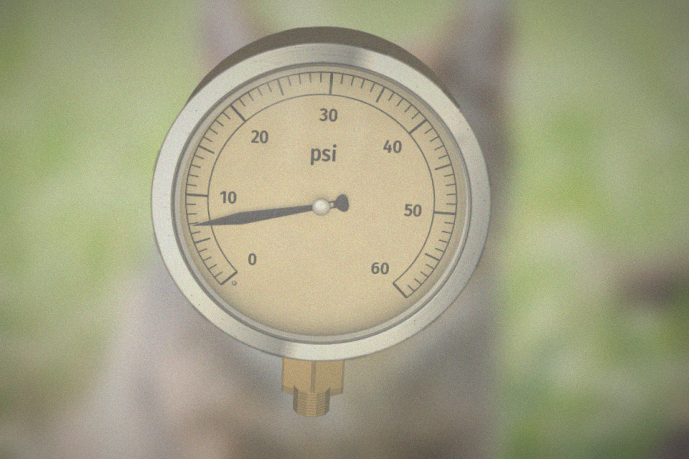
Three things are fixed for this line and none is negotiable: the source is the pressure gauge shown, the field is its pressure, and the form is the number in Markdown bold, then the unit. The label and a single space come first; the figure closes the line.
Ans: **7** psi
